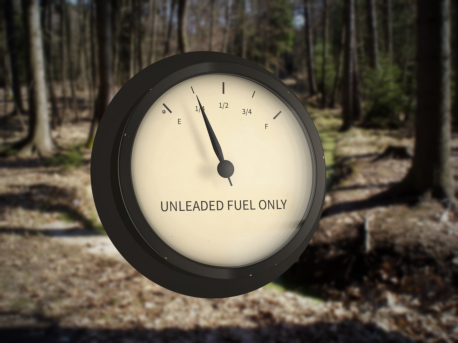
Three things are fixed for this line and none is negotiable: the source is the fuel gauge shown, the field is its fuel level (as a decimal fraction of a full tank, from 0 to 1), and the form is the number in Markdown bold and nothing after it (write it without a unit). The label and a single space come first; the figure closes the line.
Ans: **0.25**
